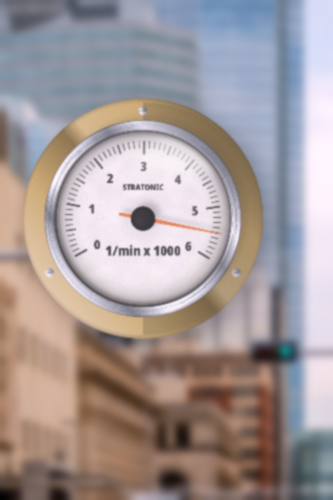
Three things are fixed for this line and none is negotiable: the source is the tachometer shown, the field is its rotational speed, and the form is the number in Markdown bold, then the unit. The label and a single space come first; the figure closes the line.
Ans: **5500** rpm
